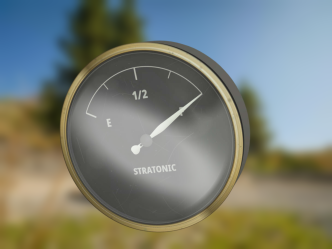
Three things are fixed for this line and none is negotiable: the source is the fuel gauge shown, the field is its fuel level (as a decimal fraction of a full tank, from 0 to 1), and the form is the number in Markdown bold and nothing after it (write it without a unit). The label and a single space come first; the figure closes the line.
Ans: **1**
